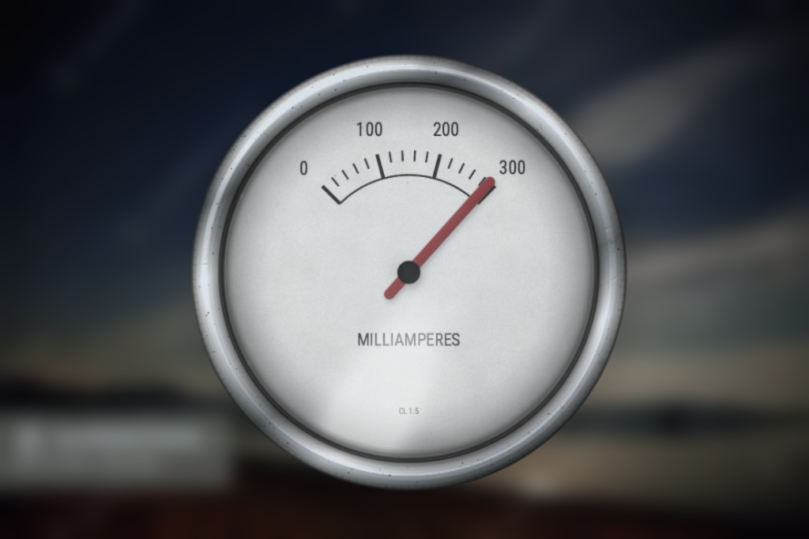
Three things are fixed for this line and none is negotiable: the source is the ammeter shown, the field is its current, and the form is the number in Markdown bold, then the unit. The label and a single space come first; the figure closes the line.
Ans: **290** mA
